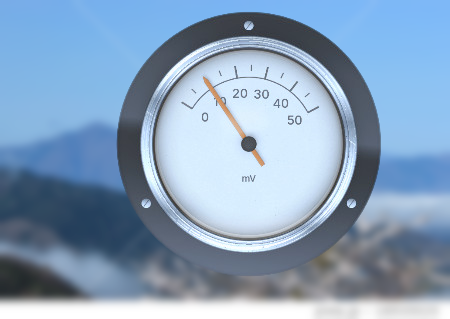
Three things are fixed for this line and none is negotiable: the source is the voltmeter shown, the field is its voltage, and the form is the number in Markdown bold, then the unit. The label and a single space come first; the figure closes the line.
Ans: **10** mV
